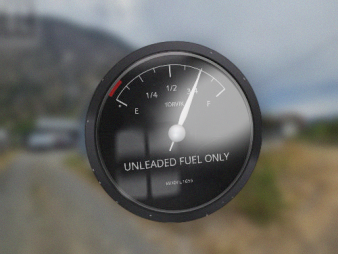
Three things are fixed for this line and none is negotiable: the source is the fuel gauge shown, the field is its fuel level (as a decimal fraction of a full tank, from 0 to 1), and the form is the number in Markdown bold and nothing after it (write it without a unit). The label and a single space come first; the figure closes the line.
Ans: **0.75**
